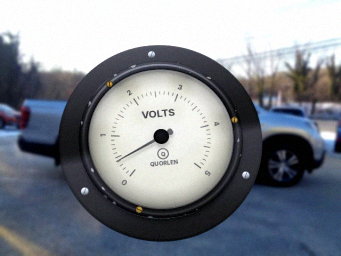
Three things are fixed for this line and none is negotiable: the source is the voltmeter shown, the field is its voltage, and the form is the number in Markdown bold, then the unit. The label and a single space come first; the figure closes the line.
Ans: **0.4** V
